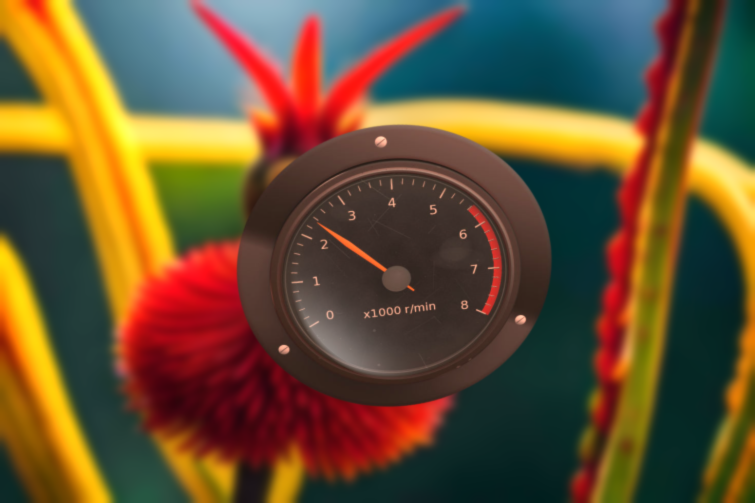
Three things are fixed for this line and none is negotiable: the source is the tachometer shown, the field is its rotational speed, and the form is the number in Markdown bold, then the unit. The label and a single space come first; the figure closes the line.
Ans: **2400** rpm
